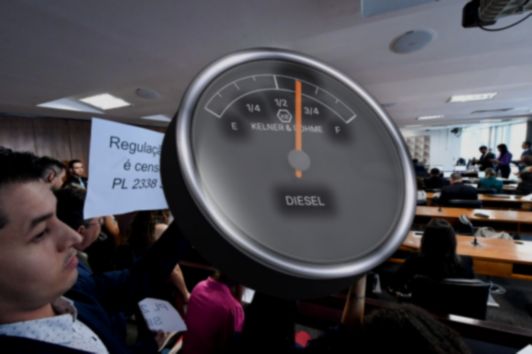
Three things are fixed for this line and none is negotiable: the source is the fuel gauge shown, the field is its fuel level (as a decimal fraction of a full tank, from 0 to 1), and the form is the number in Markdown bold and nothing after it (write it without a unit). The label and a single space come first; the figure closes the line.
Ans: **0.625**
